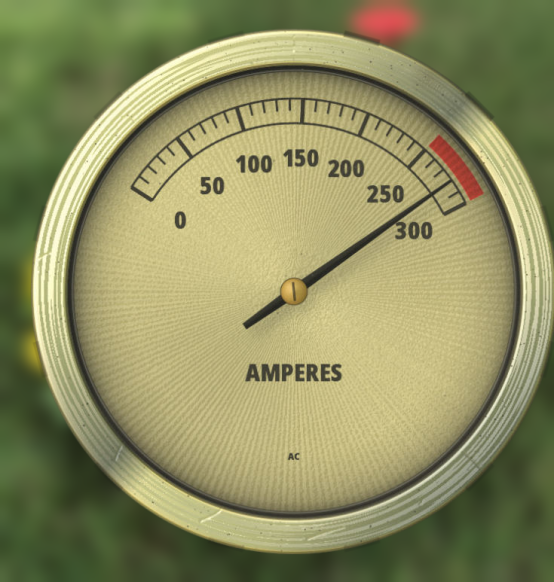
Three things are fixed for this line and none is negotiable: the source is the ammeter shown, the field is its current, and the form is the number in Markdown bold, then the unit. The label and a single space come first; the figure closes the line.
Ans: **280** A
